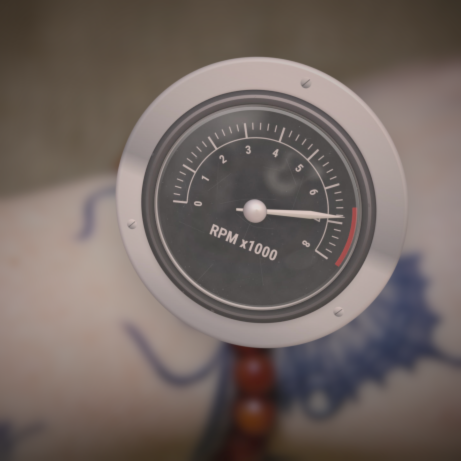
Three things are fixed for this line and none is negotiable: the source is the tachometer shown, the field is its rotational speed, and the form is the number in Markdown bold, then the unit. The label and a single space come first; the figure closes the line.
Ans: **6800** rpm
